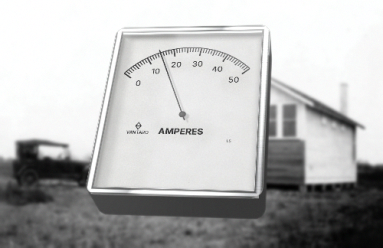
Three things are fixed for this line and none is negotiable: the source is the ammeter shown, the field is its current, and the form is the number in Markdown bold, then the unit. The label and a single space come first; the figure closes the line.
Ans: **15** A
